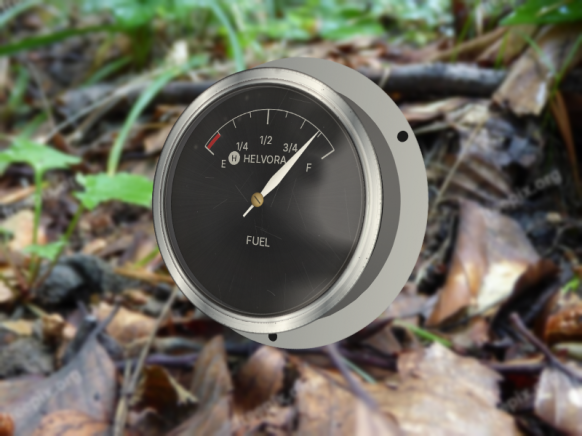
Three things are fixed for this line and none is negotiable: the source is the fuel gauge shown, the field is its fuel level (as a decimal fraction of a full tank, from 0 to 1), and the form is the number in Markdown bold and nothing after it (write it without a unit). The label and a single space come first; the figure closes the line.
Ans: **0.875**
